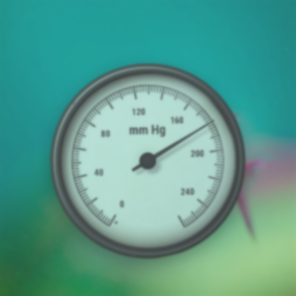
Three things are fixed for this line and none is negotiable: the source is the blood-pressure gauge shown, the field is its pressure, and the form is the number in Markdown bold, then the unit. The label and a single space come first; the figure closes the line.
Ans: **180** mmHg
